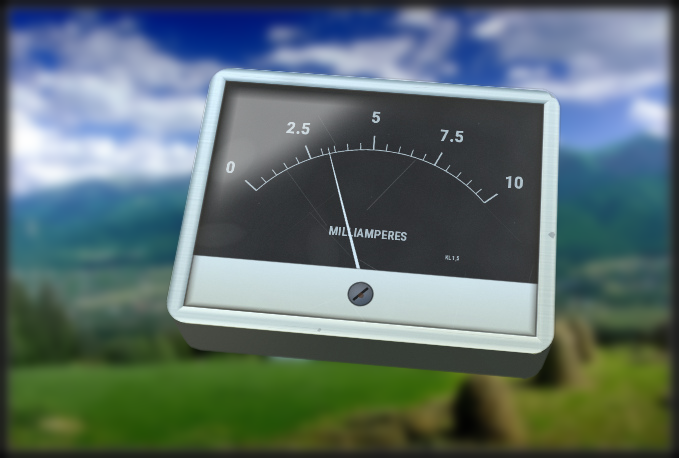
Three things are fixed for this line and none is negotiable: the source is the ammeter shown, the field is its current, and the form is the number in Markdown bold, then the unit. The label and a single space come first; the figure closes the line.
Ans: **3.25** mA
